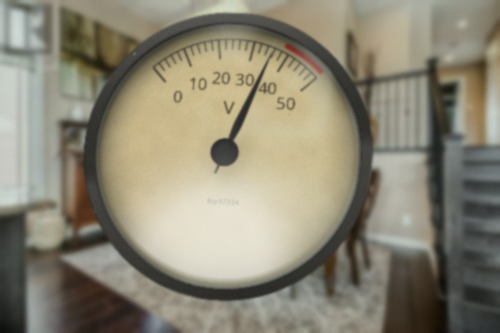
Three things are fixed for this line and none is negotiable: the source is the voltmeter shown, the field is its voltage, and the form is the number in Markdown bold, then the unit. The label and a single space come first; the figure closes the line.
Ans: **36** V
